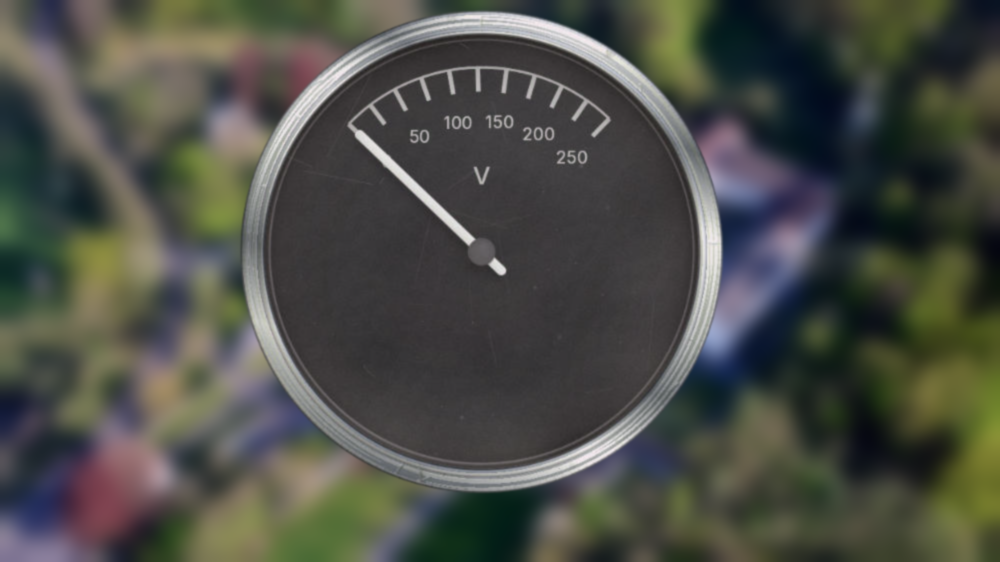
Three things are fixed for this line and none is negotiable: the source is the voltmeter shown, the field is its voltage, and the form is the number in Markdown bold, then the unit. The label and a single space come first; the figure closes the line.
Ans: **0** V
